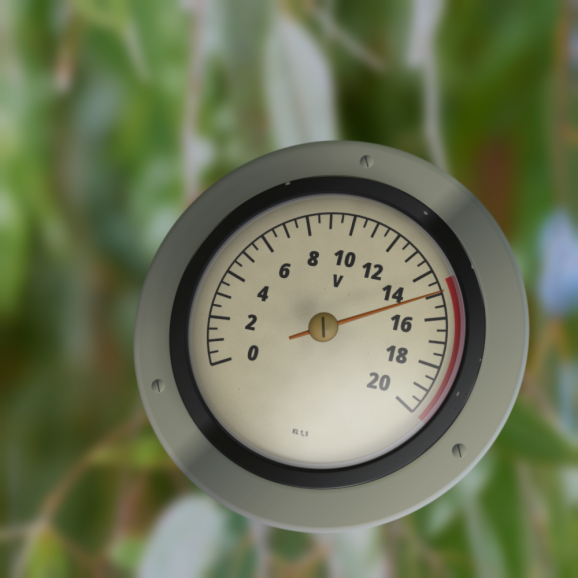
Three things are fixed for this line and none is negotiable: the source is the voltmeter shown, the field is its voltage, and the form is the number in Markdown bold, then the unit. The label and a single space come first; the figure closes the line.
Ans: **15** V
